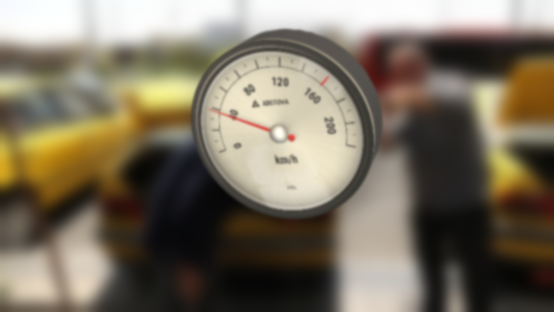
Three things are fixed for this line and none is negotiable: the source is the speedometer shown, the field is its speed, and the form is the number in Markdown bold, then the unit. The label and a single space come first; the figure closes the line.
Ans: **40** km/h
